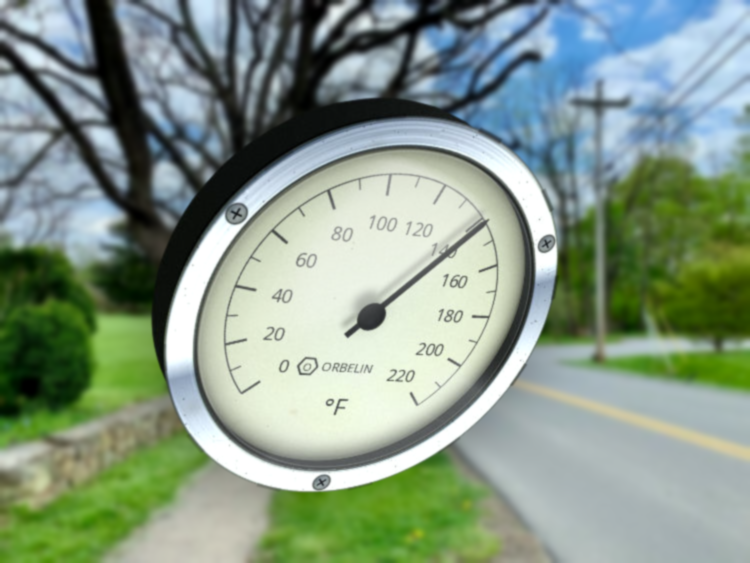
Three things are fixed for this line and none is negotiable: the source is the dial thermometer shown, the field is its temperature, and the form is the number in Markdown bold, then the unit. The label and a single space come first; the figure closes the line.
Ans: **140** °F
